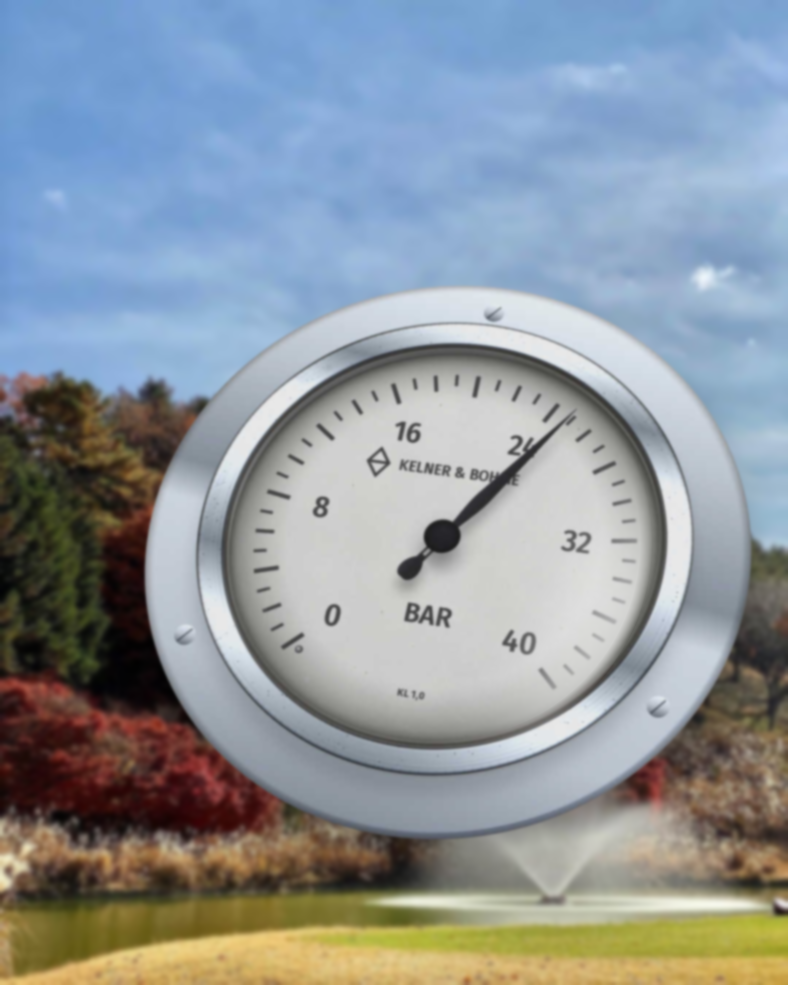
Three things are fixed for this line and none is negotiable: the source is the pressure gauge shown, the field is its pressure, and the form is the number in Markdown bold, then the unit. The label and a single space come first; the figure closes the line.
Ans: **25** bar
